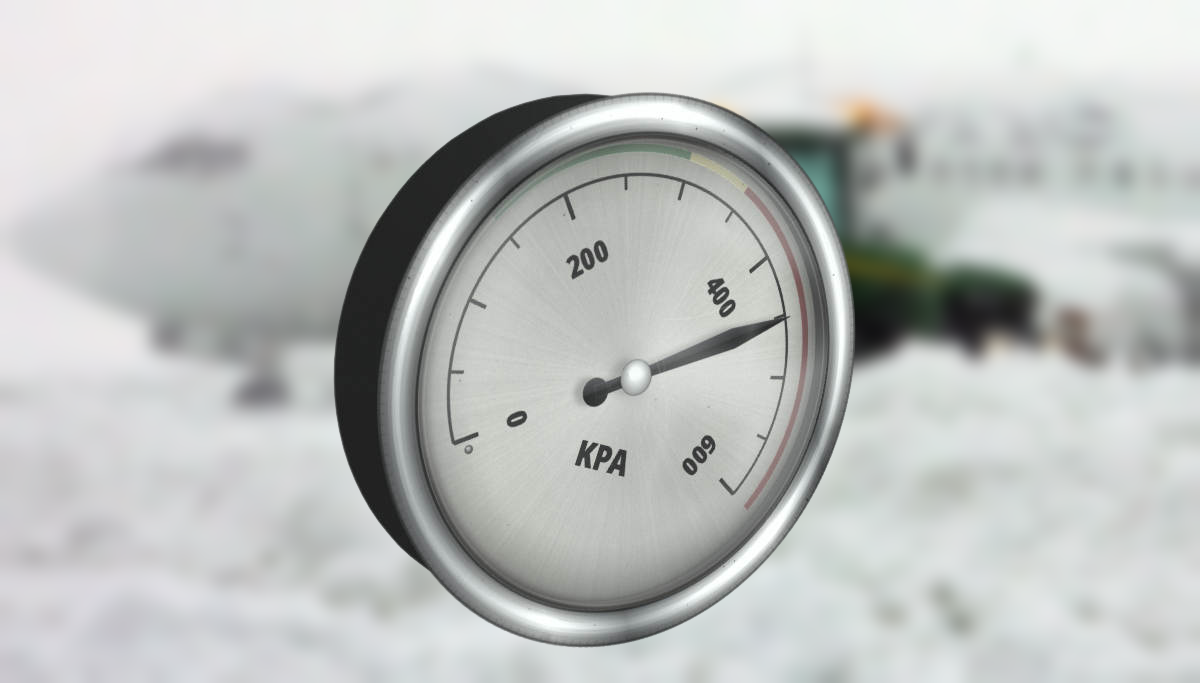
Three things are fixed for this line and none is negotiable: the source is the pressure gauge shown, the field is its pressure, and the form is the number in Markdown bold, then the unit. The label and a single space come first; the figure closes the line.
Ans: **450** kPa
